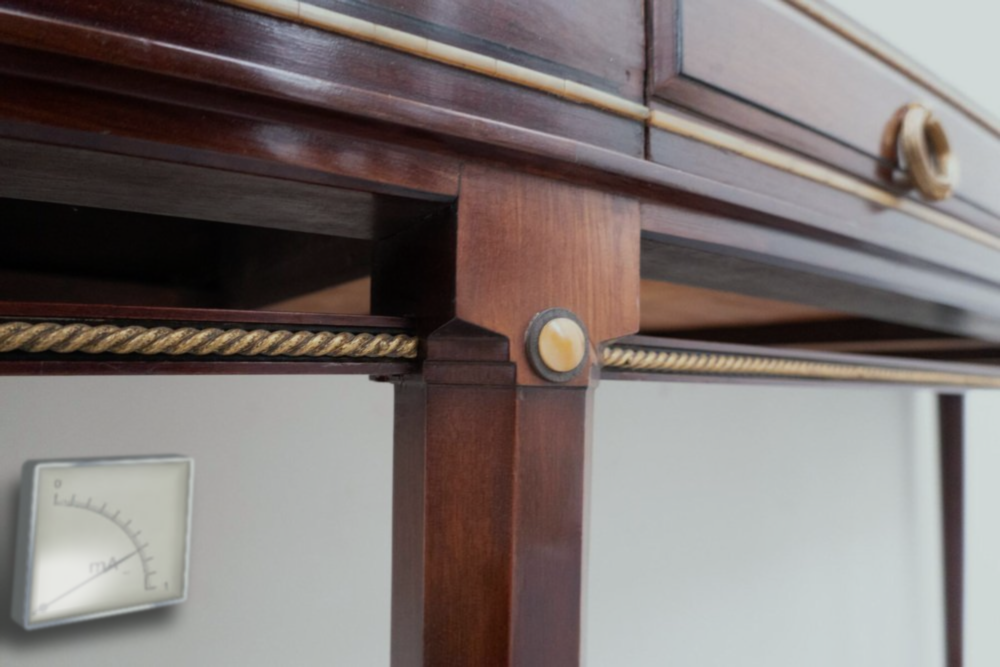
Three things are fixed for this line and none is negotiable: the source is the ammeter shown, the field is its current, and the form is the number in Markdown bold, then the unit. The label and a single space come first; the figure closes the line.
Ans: **0.7** mA
